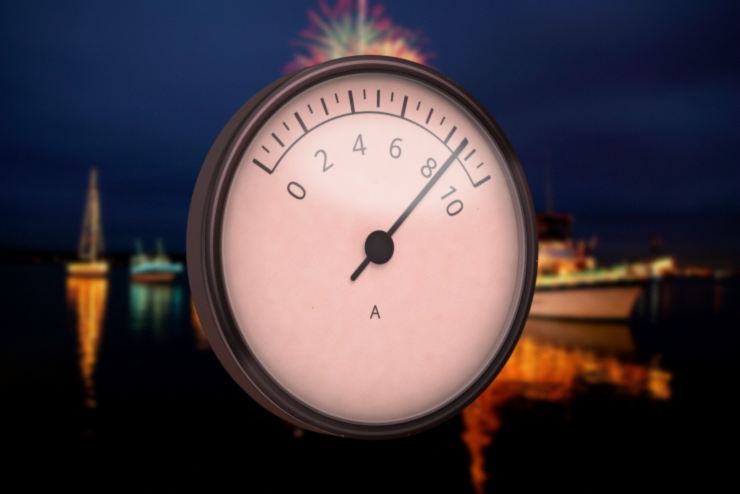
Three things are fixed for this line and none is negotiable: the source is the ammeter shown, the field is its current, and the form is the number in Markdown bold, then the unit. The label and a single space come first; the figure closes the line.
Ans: **8.5** A
